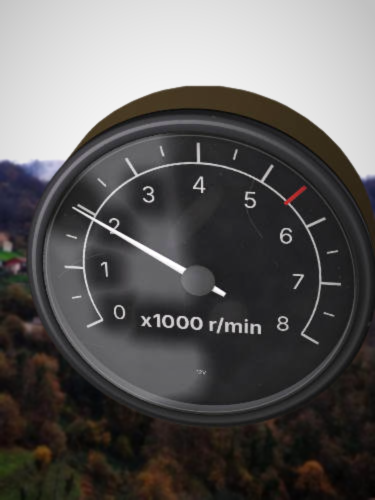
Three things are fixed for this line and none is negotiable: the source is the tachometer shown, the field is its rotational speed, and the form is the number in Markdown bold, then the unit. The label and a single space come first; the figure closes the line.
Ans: **2000** rpm
